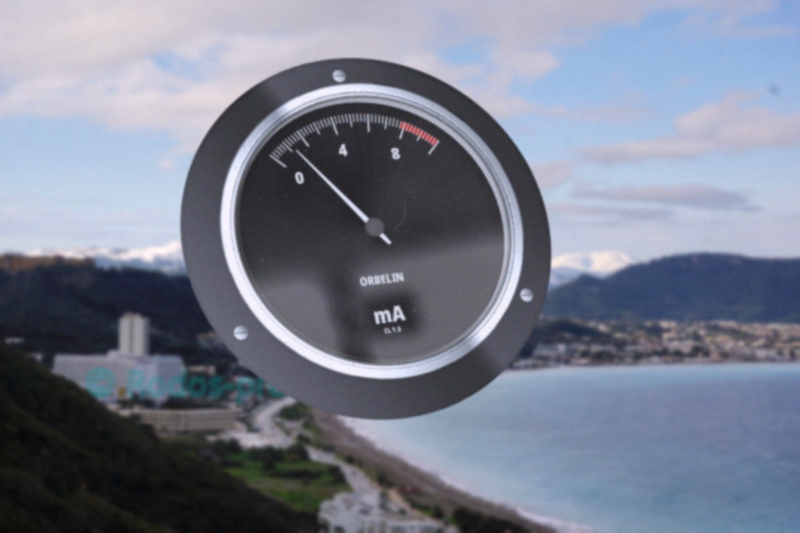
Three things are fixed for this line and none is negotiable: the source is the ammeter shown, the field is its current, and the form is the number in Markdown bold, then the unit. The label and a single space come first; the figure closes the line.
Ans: **1** mA
